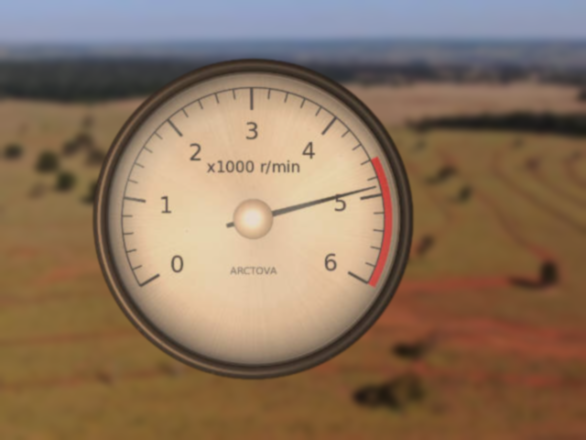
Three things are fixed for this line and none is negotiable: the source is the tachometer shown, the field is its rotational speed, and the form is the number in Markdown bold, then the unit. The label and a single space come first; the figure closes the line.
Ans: **4900** rpm
